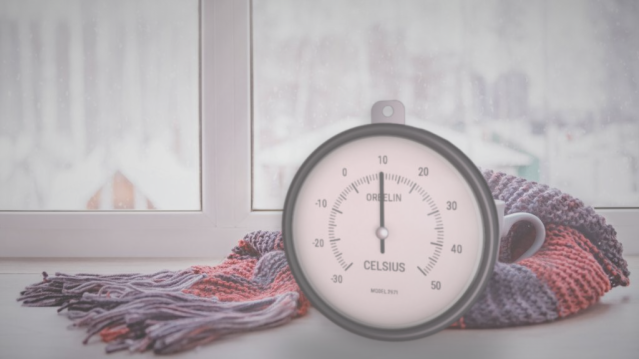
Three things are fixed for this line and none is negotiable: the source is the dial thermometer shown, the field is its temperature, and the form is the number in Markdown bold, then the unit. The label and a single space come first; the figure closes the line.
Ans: **10** °C
